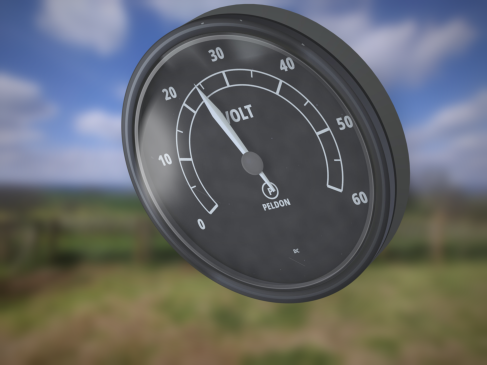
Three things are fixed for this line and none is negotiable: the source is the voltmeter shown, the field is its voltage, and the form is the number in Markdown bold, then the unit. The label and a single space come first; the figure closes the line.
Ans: **25** V
